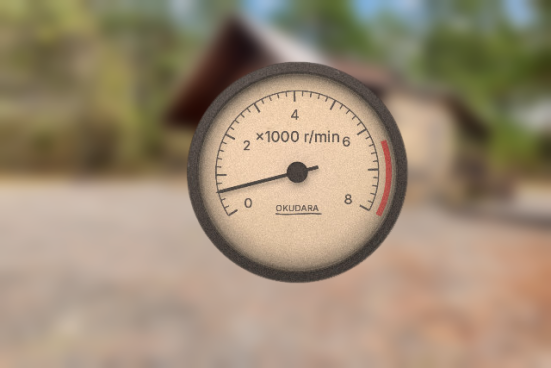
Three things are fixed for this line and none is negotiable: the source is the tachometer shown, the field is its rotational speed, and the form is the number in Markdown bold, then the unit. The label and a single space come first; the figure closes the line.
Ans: **600** rpm
